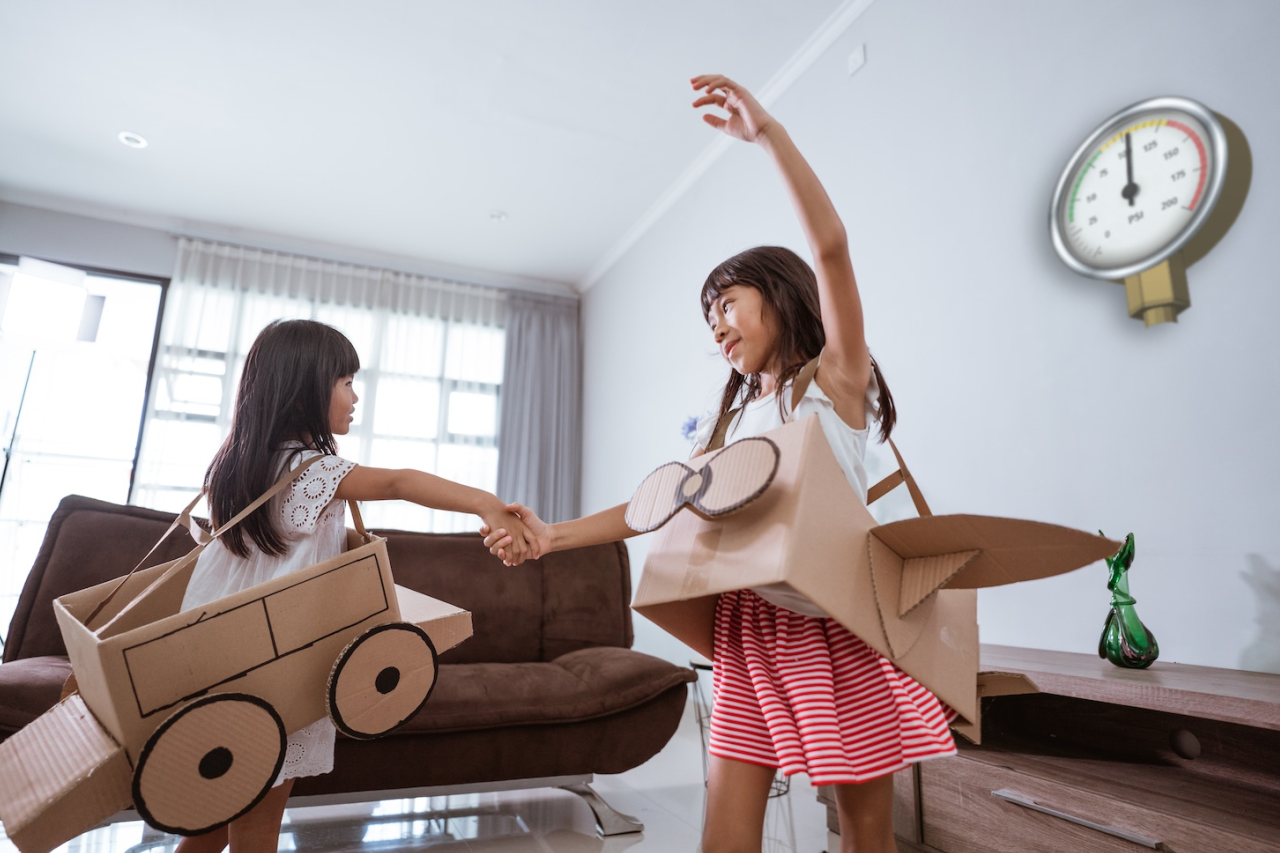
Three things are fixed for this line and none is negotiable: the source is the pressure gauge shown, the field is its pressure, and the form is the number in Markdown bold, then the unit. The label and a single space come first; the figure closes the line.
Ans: **105** psi
